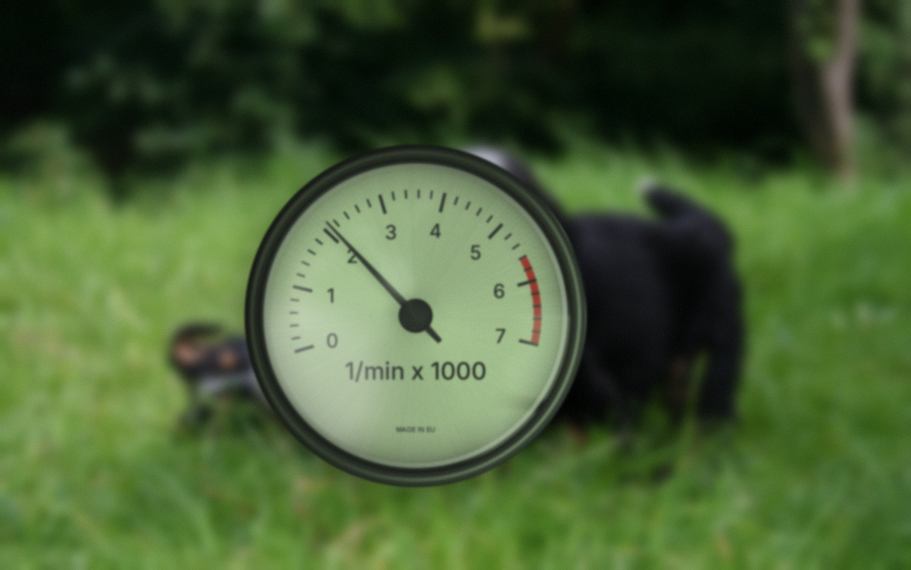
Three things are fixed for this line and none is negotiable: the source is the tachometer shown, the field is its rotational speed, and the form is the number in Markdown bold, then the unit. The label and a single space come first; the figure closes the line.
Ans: **2100** rpm
